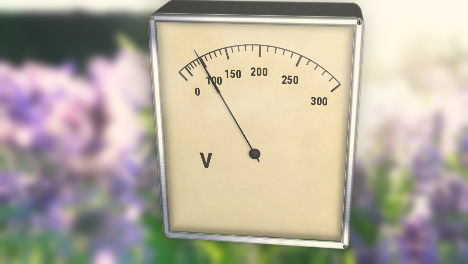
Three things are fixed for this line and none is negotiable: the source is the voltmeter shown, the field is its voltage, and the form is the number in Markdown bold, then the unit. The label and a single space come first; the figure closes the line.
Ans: **100** V
